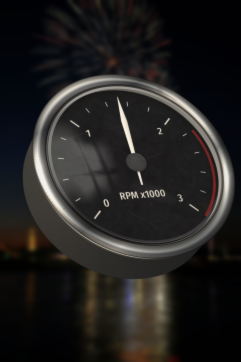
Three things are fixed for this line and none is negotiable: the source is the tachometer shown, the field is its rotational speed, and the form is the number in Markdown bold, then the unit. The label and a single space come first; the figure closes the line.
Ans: **1500** rpm
